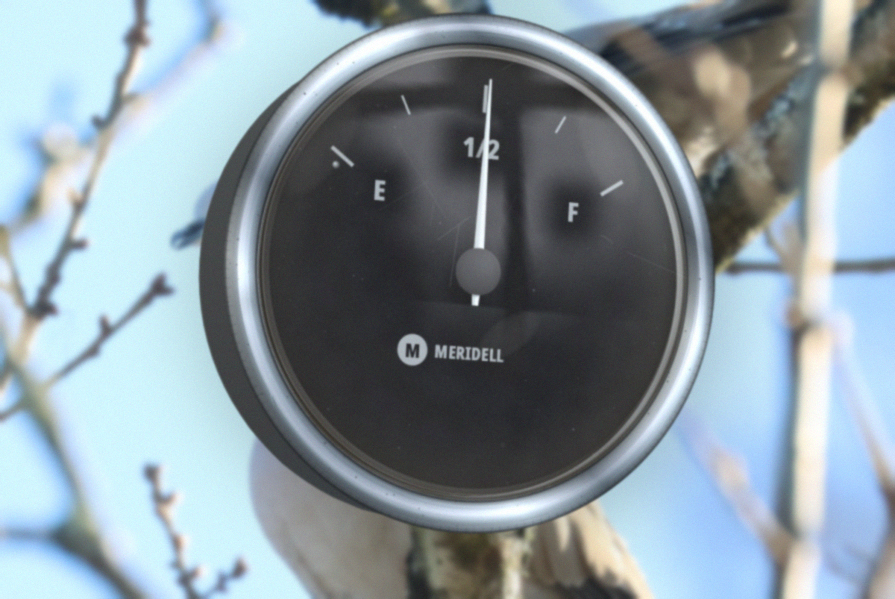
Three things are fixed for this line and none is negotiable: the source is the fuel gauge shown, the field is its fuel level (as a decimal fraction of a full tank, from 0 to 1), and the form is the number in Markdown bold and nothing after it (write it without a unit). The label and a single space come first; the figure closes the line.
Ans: **0.5**
